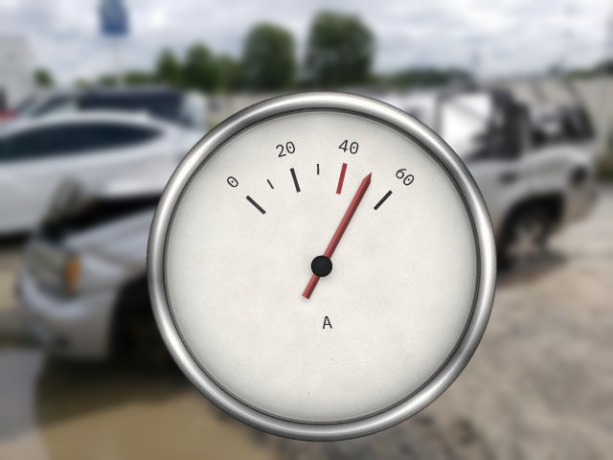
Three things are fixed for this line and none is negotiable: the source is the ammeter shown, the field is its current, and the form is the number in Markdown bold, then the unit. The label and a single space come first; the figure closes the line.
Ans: **50** A
